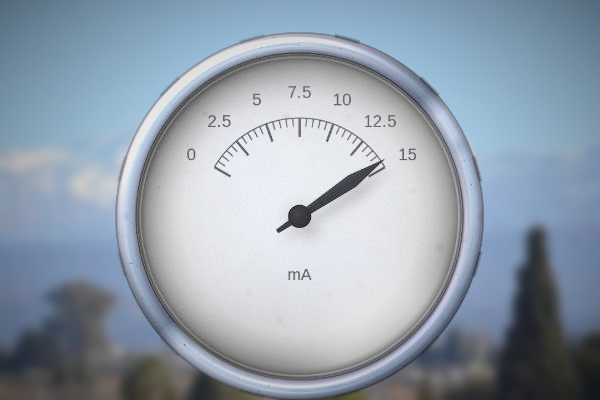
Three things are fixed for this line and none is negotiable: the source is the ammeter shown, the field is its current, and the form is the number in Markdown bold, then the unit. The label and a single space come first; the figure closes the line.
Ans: **14.5** mA
